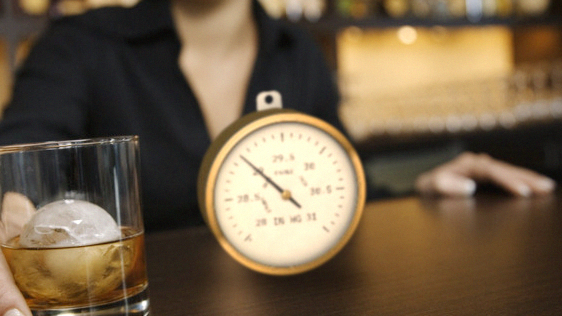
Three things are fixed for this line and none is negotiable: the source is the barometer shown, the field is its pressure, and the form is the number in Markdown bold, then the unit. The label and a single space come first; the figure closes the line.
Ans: **29** inHg
